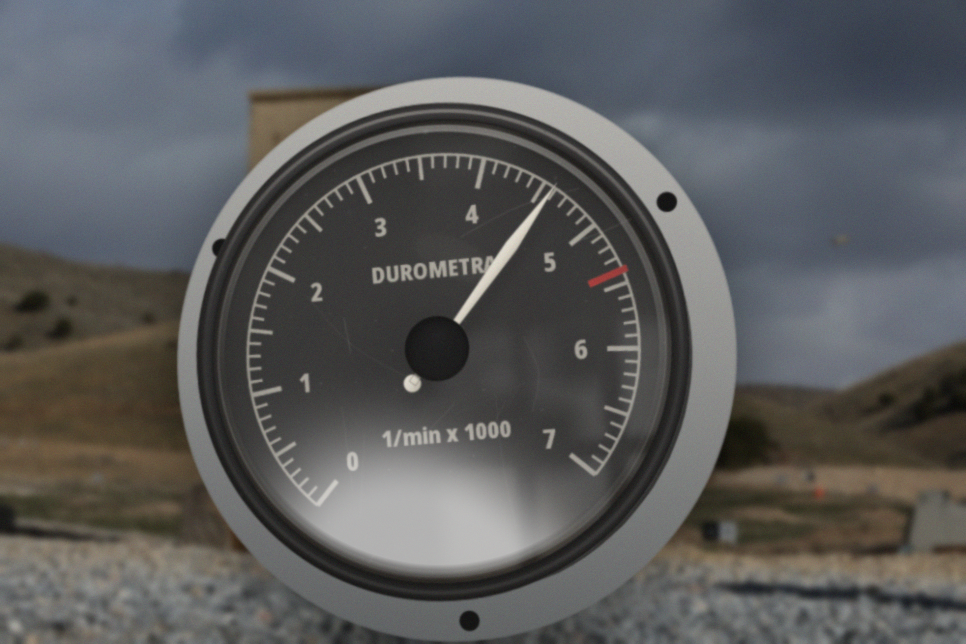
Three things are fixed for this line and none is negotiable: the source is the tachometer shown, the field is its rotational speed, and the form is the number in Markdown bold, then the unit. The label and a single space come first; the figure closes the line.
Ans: **4600** rpm
